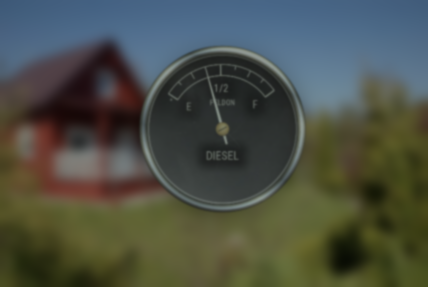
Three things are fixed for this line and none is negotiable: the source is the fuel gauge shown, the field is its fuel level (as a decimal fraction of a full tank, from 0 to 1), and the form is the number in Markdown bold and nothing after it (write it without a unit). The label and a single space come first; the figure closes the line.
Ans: **0.375**
